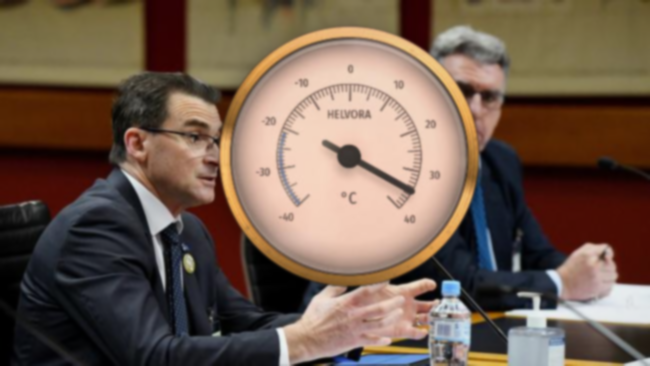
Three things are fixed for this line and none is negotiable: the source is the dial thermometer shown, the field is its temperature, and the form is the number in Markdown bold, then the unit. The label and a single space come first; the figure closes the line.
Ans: **35** °C
